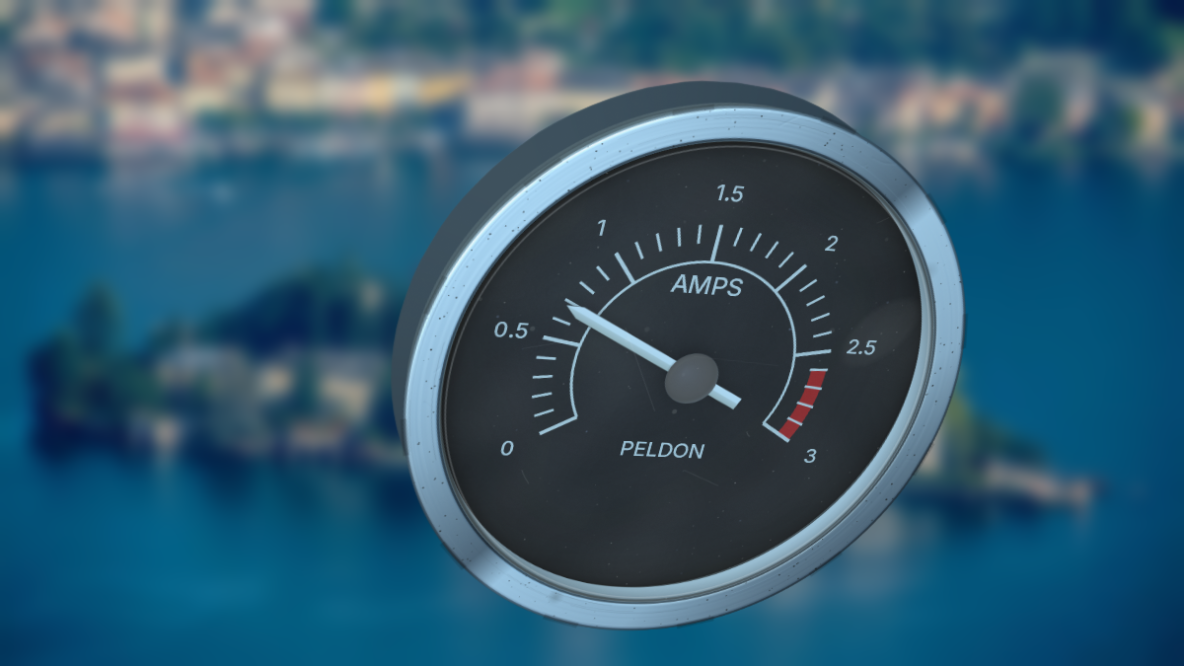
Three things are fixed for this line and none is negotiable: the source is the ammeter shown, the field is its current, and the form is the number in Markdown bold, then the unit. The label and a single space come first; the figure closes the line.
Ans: **0.7** A
